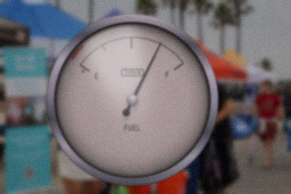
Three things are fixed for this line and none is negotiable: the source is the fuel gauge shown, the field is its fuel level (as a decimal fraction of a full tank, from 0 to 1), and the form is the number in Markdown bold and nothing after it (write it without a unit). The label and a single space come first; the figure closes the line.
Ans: **0.75**
